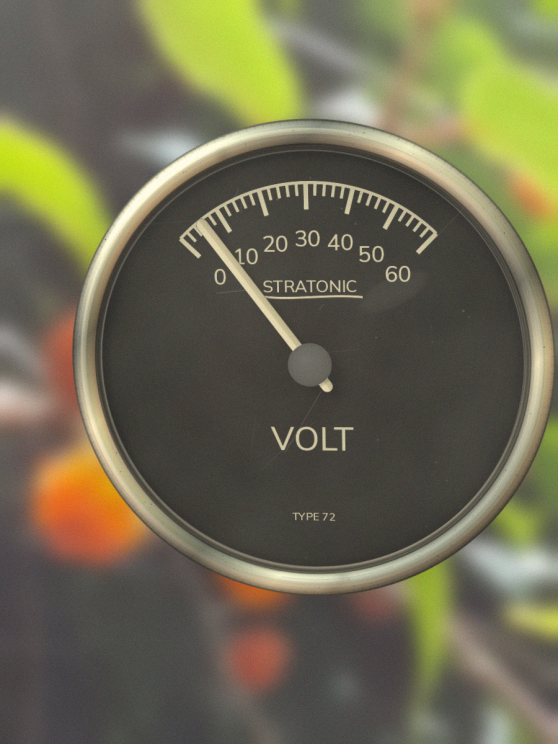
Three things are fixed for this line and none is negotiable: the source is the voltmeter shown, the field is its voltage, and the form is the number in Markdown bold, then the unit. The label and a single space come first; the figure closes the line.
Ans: **6** V
